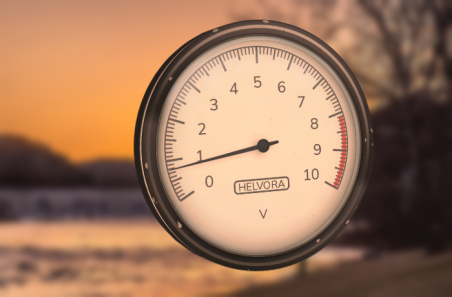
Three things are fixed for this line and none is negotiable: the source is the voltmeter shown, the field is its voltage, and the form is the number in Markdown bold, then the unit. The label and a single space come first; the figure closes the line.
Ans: **0.8** V
